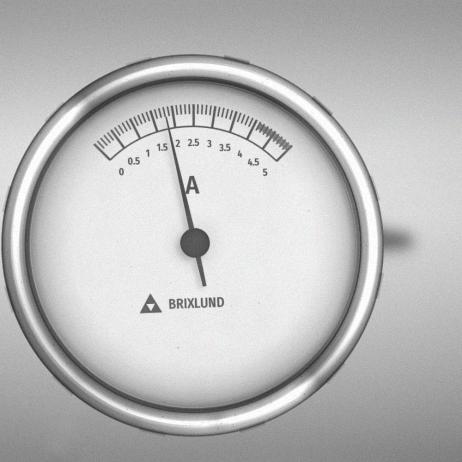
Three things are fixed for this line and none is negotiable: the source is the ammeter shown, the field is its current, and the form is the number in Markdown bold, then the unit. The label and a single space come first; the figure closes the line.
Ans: **1.8** A
